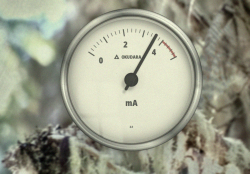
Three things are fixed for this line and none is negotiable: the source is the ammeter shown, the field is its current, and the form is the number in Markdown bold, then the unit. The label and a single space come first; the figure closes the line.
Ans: **3.6** mA
